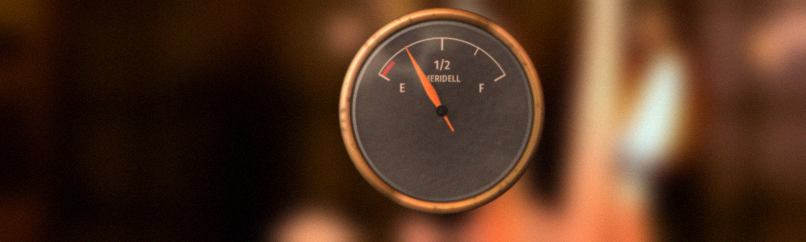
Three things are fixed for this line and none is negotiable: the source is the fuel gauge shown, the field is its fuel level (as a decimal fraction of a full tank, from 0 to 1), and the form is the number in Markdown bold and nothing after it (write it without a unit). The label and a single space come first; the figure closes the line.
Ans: **0.25**
